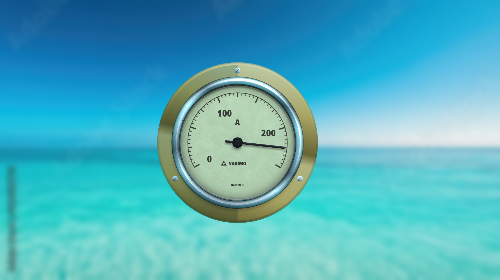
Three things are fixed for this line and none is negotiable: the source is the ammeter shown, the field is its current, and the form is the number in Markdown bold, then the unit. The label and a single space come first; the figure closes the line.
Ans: **225** A
